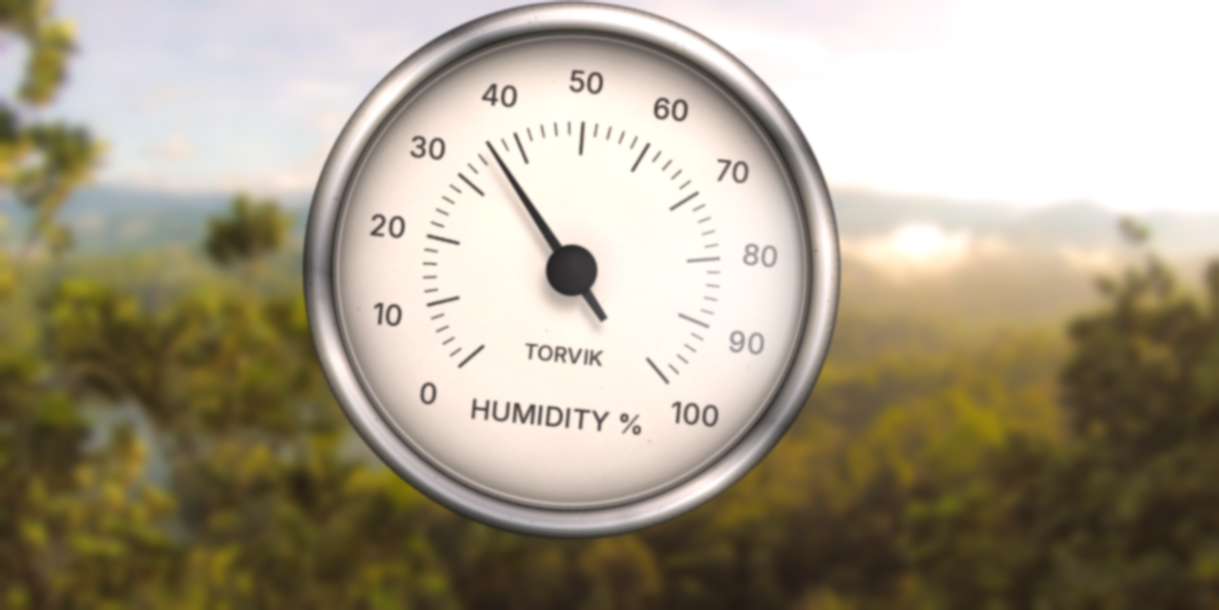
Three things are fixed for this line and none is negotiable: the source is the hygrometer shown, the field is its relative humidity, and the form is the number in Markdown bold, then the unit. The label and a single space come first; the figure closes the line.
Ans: **36** %
